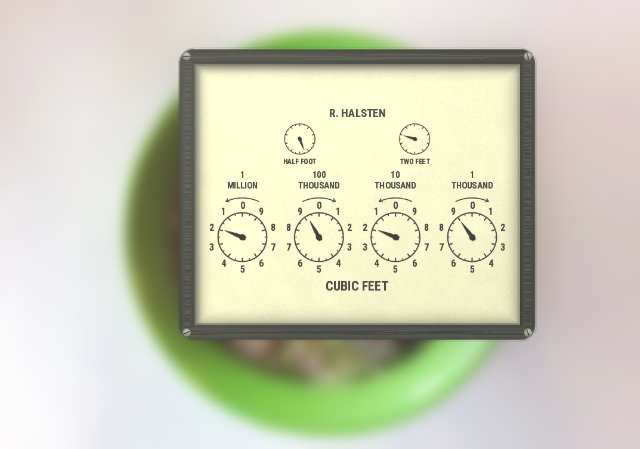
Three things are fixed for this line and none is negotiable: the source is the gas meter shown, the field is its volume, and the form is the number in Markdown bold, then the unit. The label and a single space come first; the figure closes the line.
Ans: **191900** ft³
